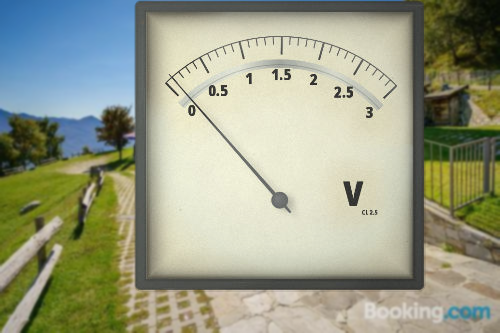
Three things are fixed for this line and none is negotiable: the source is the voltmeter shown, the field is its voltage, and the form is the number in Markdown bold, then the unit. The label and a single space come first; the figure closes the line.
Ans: **0.1** V
